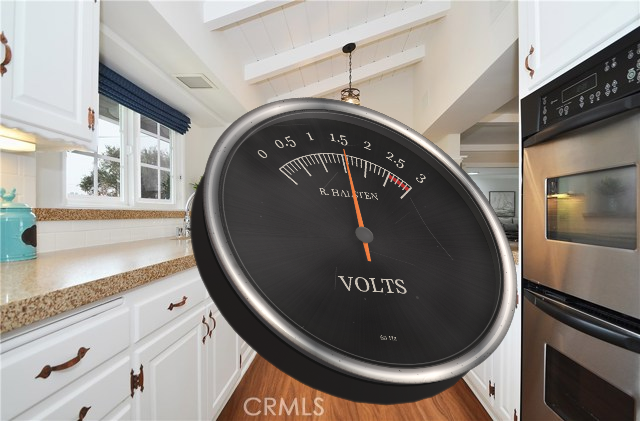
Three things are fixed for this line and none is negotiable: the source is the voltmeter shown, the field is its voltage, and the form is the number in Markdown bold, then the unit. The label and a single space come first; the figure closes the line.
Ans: **1.5** V
